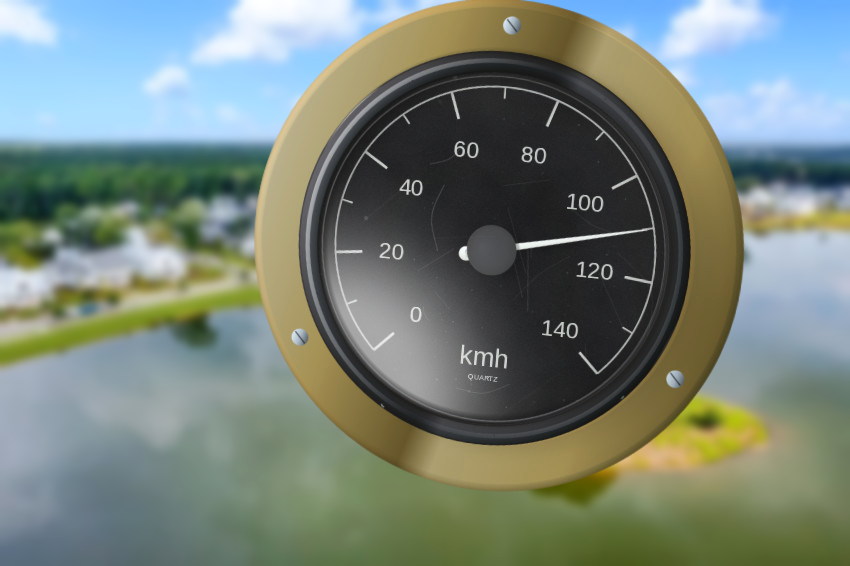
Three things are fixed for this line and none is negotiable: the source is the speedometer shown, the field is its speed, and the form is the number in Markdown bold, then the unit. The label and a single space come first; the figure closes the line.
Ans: **110** km/h
